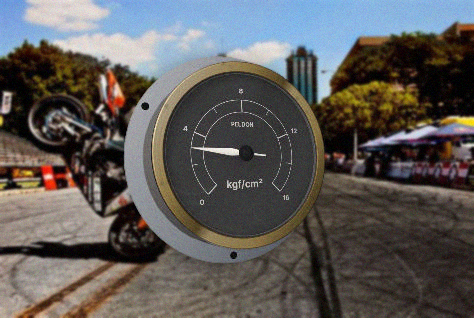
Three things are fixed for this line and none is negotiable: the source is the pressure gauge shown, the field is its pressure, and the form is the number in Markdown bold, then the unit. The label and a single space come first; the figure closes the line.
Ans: **3** kg/cm²
